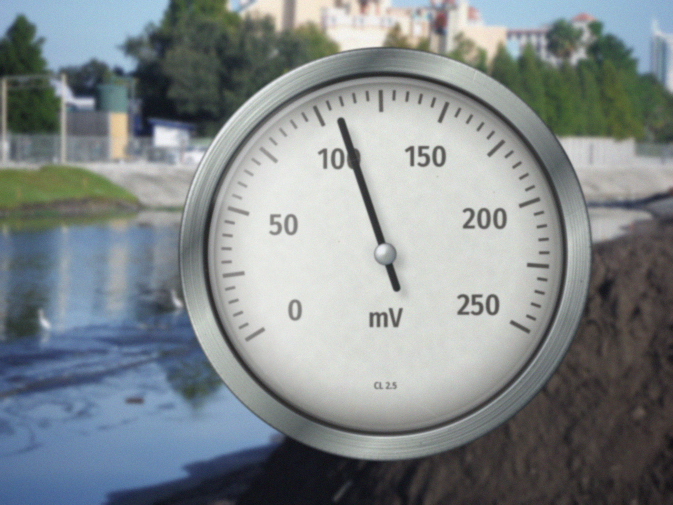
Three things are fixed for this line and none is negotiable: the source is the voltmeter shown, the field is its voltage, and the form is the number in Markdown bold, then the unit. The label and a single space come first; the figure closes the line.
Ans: **107.5** mV
